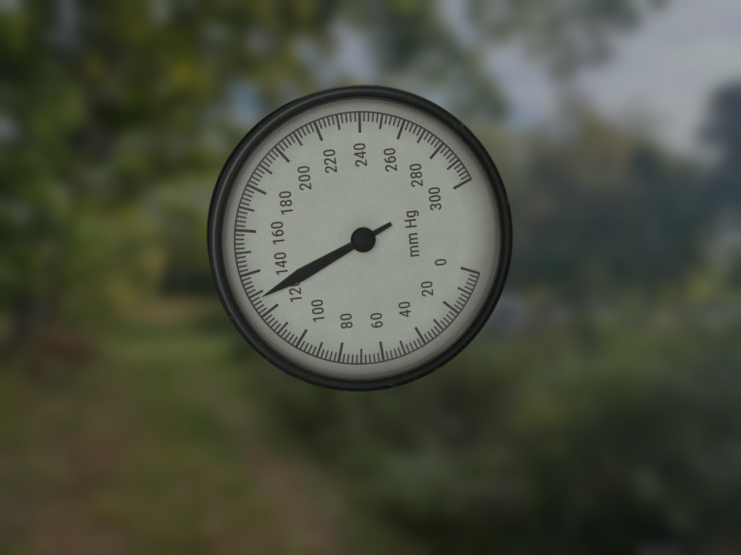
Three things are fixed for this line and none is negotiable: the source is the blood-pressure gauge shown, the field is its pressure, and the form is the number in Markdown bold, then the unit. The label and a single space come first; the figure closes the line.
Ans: **128** mmHg
